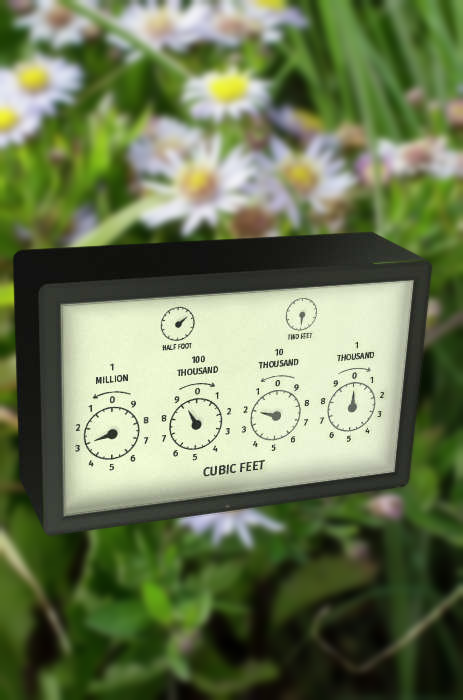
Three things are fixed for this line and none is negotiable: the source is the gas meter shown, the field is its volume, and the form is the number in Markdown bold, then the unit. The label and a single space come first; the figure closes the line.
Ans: **292000** ft³
